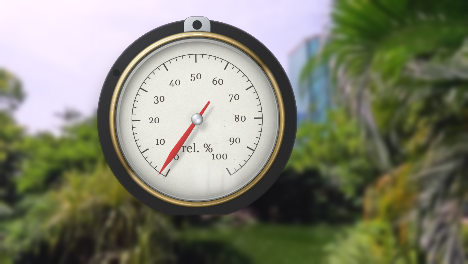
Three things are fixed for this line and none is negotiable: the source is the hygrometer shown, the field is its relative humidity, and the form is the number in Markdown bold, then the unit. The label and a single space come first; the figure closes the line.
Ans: **2** %
